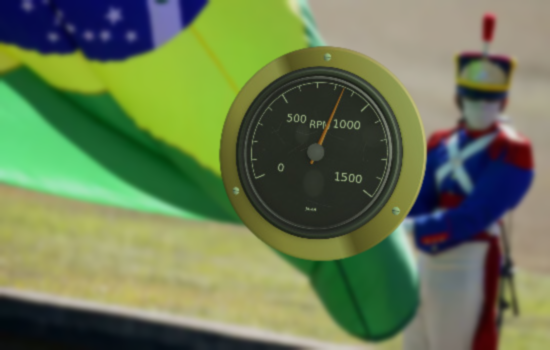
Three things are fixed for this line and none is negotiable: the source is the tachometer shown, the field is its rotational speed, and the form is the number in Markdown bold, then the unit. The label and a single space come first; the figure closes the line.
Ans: **850** rpm
